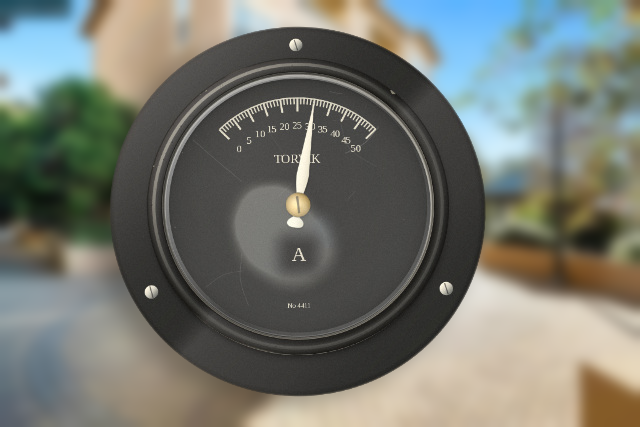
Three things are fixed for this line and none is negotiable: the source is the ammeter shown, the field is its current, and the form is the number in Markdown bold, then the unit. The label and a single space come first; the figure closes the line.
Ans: **30** A
